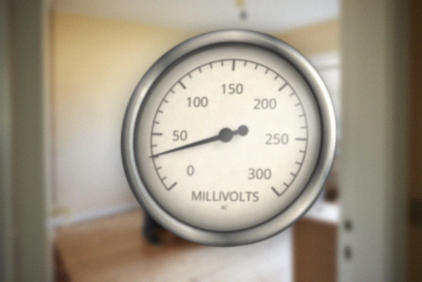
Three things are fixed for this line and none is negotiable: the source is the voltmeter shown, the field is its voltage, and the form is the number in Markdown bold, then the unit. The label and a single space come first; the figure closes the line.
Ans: **30** mV
